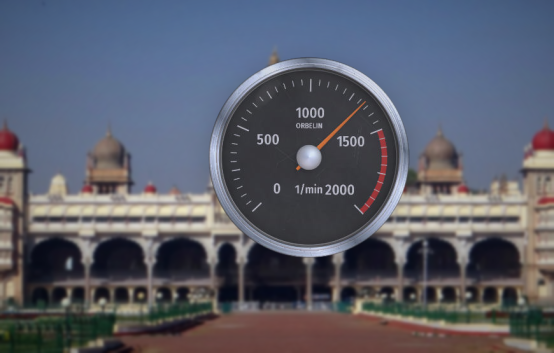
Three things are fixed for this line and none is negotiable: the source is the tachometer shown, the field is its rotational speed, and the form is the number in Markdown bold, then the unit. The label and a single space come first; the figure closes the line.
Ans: **1325** rpm
